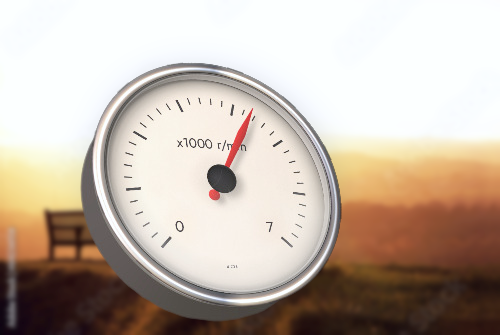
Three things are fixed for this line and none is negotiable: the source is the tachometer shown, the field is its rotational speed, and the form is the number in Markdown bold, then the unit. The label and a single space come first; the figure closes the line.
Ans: **4300** rpm
